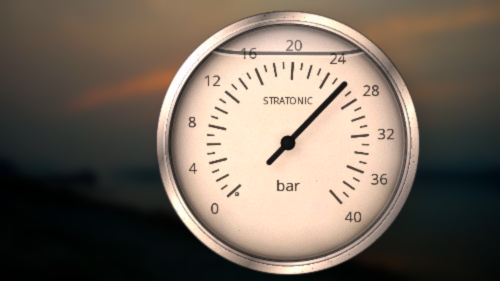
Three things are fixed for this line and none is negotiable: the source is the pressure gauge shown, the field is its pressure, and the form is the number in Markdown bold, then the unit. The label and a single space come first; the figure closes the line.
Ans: **26** bar
